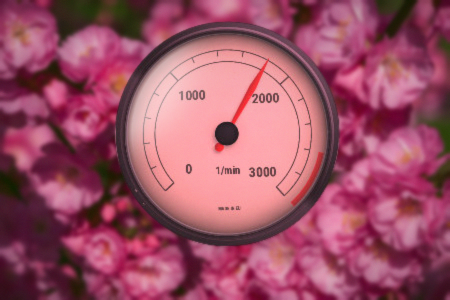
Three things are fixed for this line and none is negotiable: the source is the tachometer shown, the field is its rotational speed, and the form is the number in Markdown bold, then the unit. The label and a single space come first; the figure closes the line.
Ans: **1800** rpm
